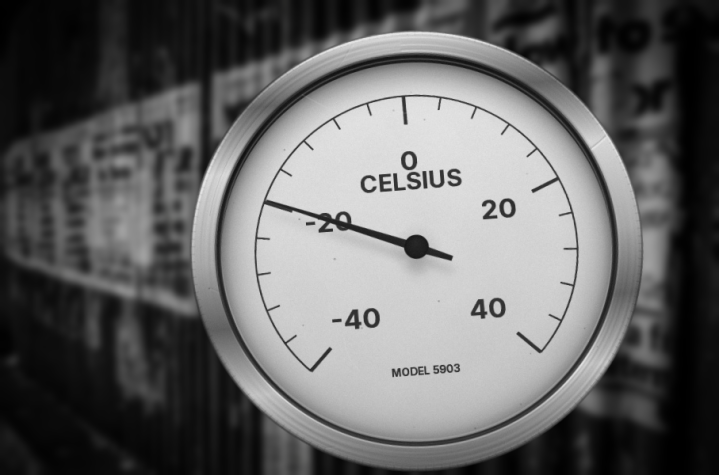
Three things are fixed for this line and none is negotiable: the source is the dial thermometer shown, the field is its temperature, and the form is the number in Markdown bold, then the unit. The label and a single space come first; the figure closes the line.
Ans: **-20** °C
